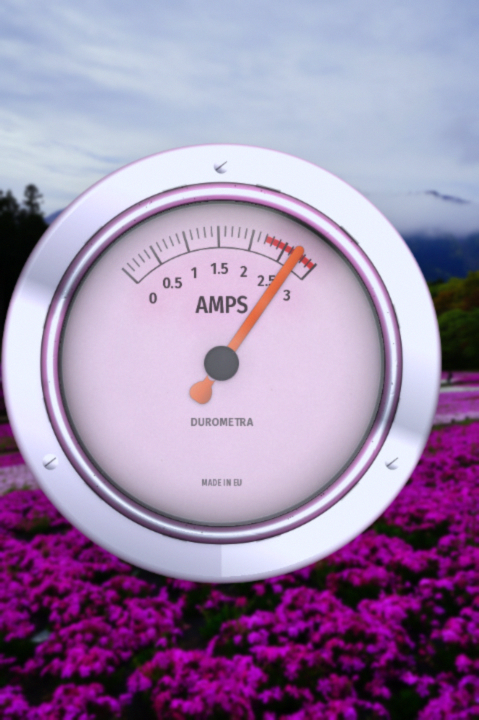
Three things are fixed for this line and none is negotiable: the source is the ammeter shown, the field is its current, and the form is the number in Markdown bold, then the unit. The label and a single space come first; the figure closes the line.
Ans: **2.7** A
